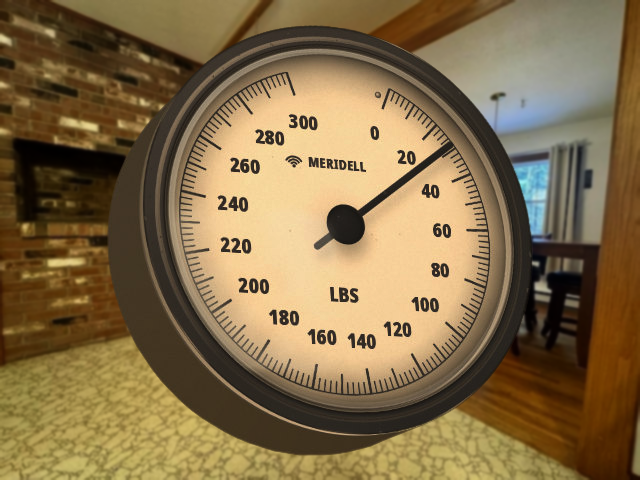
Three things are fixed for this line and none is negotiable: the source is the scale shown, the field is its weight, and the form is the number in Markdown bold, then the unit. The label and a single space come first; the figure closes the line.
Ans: **28** lb
